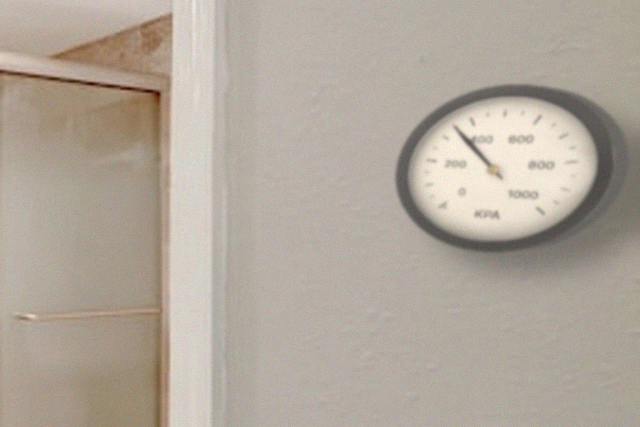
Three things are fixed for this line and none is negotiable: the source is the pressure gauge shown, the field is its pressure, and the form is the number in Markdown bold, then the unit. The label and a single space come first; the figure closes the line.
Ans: **350** kPa
